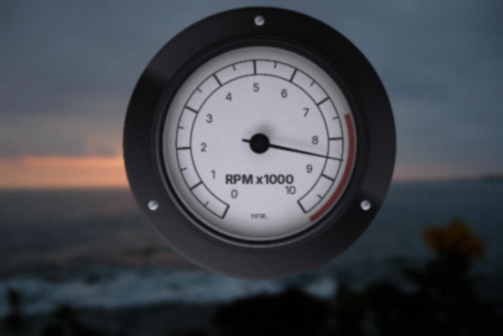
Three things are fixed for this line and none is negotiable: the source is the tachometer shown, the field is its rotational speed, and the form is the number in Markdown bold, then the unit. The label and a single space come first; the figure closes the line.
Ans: **8500** rpm
